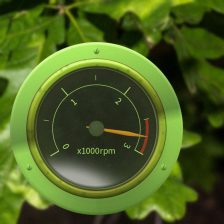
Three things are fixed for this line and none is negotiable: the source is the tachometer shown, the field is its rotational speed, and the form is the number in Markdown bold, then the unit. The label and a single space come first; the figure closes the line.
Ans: **2750** rpm
